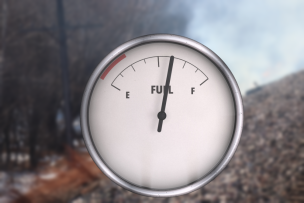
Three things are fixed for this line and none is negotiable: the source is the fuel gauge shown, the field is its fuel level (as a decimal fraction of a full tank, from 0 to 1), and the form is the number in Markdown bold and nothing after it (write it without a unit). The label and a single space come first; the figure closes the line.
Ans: **0.625**
